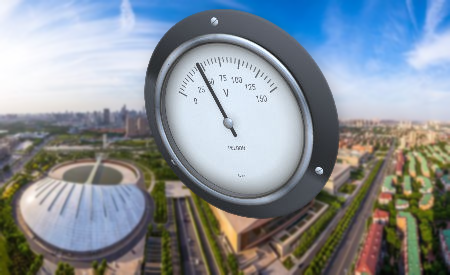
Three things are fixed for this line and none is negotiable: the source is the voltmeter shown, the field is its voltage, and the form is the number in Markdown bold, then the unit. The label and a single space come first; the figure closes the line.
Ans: **50** V
